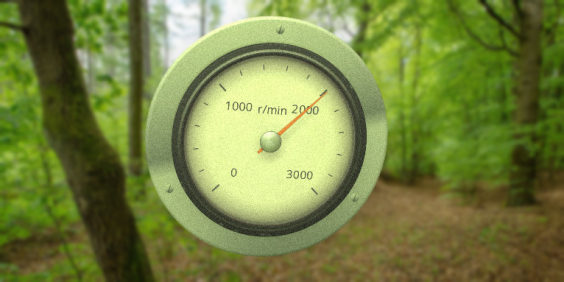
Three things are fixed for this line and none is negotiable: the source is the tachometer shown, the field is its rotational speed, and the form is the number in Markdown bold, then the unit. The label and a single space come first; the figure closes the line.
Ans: **2000** rpm
